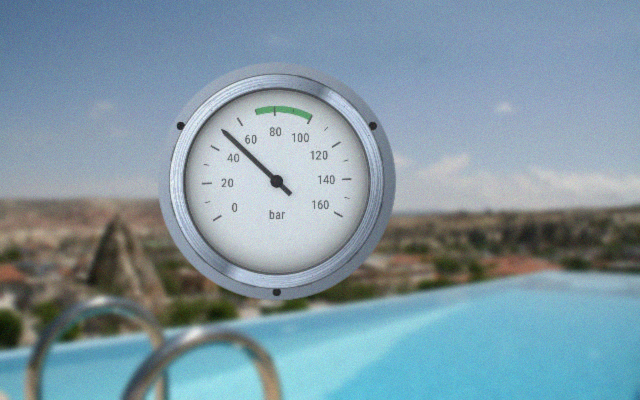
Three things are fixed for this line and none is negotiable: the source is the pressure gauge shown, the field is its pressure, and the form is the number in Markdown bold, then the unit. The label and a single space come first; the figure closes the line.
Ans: **50** bar
